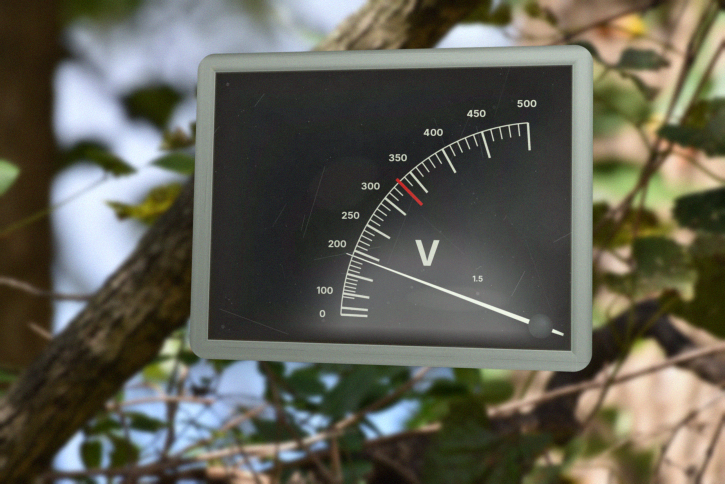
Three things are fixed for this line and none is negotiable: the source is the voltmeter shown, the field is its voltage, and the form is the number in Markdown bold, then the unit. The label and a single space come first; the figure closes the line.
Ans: **190** V
